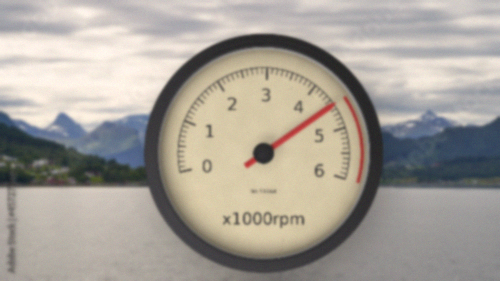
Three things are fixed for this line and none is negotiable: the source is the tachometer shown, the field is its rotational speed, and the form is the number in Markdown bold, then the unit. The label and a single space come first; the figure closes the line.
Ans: **4500** rpm
